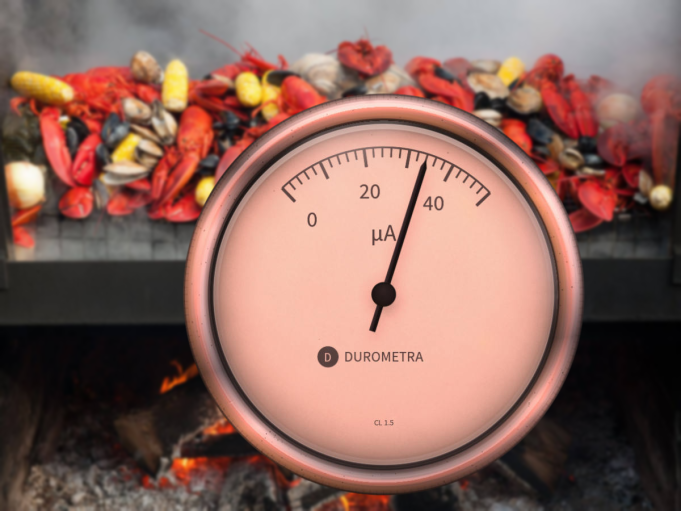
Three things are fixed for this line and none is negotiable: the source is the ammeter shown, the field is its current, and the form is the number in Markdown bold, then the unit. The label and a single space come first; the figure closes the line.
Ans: **34** µA
